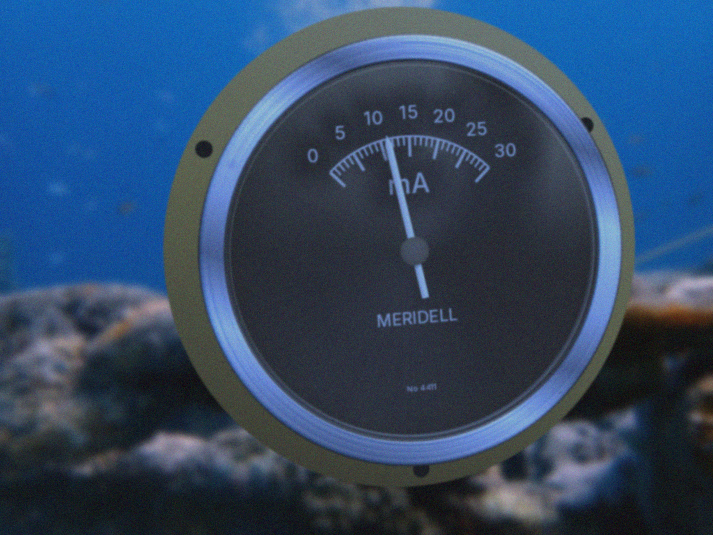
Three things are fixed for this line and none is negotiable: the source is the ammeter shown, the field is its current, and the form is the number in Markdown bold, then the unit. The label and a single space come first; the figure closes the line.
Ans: **11** mA
